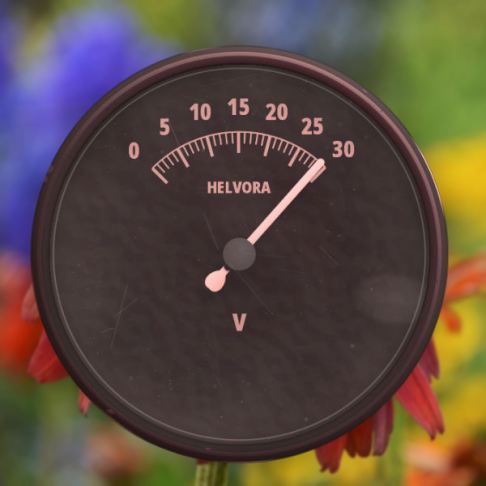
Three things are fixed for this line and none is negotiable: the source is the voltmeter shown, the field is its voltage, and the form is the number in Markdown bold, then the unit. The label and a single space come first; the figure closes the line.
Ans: **29** V
